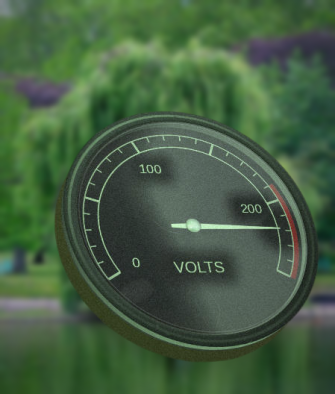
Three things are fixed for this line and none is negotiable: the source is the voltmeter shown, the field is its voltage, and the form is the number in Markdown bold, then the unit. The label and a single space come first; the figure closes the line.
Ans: **220** V
